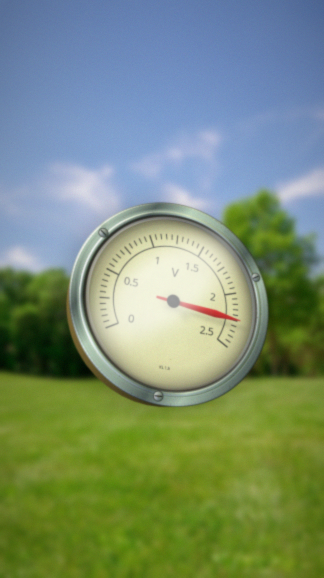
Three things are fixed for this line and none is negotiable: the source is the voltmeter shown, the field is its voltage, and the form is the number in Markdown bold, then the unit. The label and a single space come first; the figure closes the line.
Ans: **2.25** V
